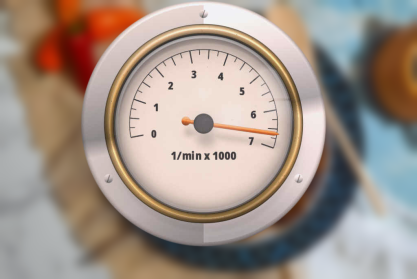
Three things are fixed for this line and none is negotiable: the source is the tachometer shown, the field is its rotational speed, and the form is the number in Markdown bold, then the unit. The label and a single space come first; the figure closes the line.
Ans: **6625** rpm
